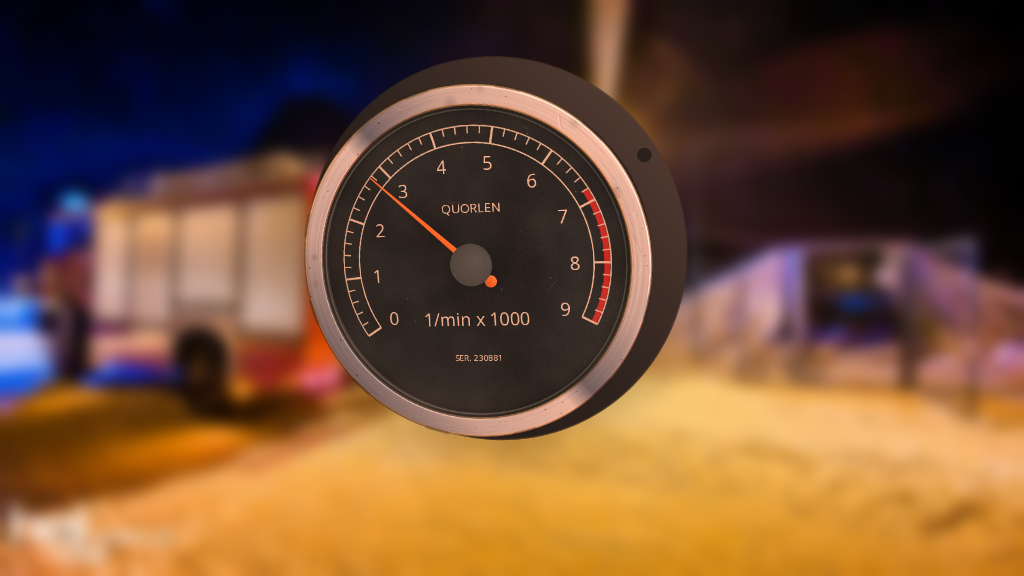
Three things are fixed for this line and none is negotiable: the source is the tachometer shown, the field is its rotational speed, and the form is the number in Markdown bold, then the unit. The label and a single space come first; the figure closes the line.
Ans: **2800** rpm
